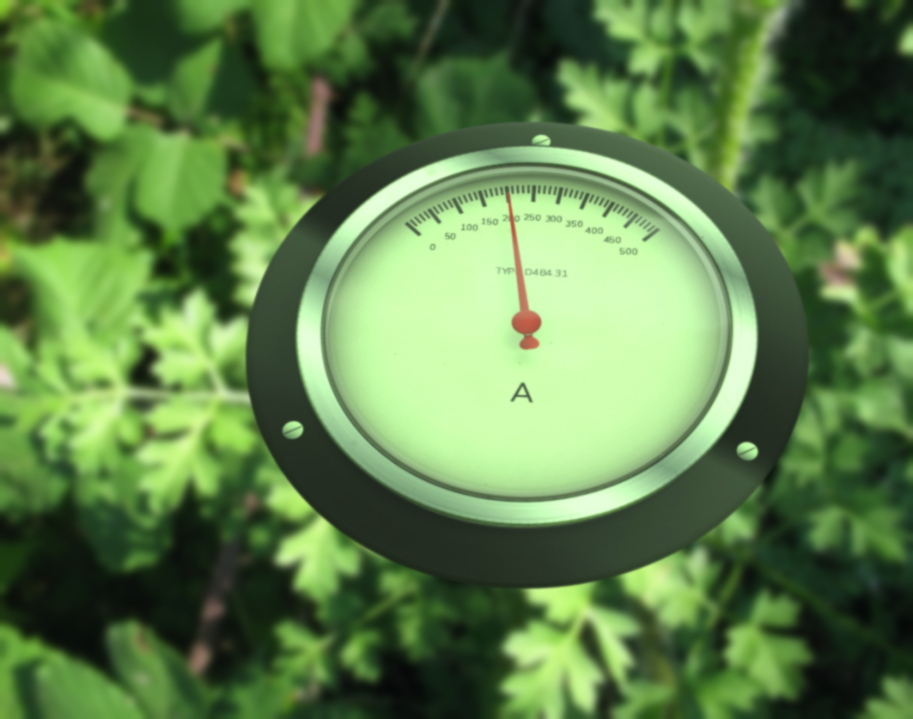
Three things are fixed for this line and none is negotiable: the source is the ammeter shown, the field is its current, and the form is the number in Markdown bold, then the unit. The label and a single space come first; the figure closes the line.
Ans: **200** A
